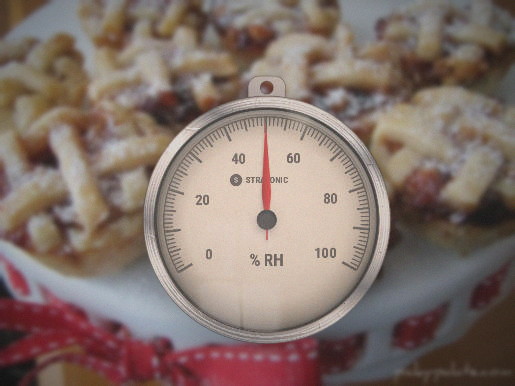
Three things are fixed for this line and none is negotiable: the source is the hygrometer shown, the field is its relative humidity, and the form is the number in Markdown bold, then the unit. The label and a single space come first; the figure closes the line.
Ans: **50** %
